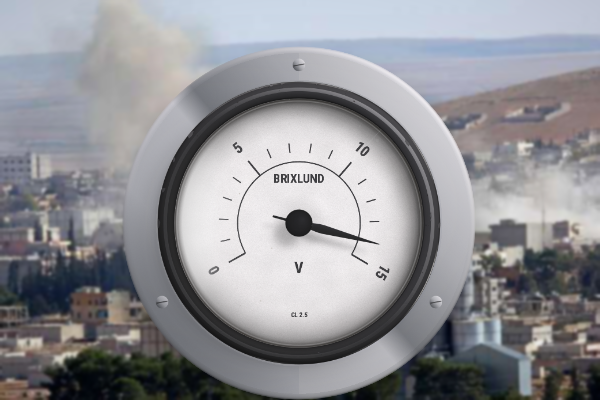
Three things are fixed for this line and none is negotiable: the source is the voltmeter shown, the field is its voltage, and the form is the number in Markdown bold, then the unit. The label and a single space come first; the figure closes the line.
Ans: **14** V
